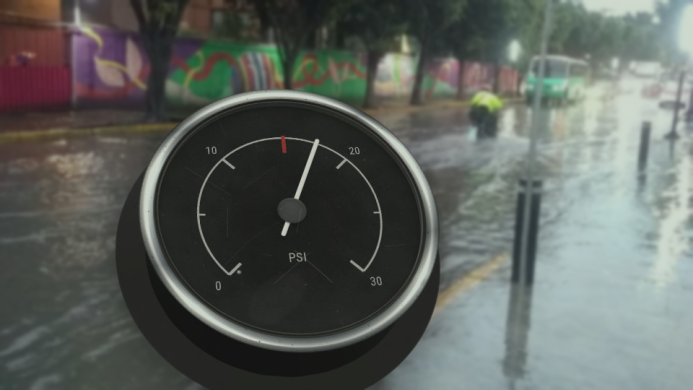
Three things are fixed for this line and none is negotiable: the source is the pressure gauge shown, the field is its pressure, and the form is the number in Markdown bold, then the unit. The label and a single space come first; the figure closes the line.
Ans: **17.5** psi
